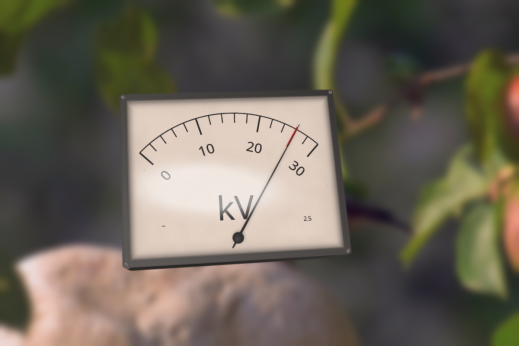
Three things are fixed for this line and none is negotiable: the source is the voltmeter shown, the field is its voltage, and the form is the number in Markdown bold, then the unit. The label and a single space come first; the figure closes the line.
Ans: **26** kV
